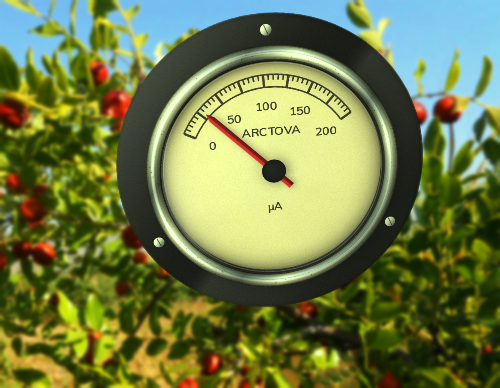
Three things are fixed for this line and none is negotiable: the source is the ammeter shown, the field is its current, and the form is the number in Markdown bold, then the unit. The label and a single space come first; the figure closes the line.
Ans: **30** µA
